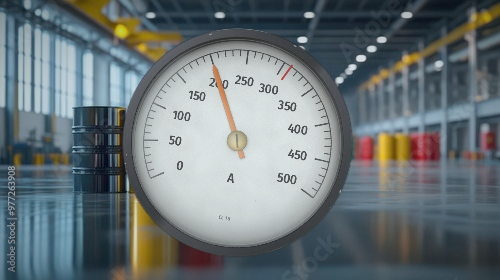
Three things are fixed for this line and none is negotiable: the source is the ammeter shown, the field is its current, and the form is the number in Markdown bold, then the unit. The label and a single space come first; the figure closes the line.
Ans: **200** A
